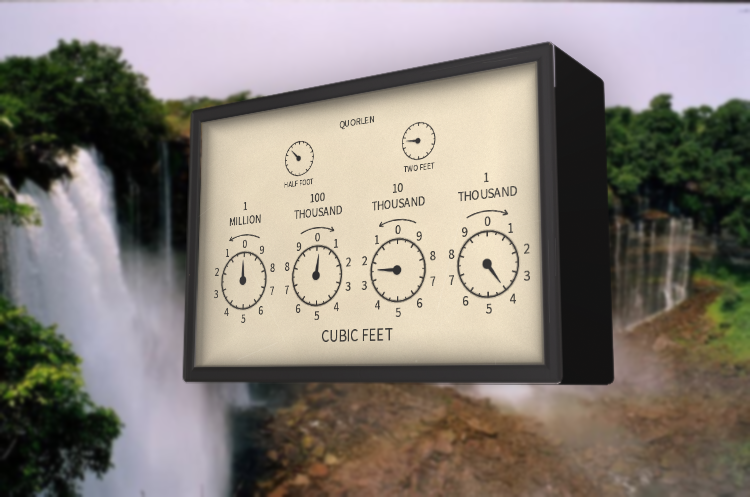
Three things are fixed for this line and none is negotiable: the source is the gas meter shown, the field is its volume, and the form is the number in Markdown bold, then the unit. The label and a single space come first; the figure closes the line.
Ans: **2400** ft³
